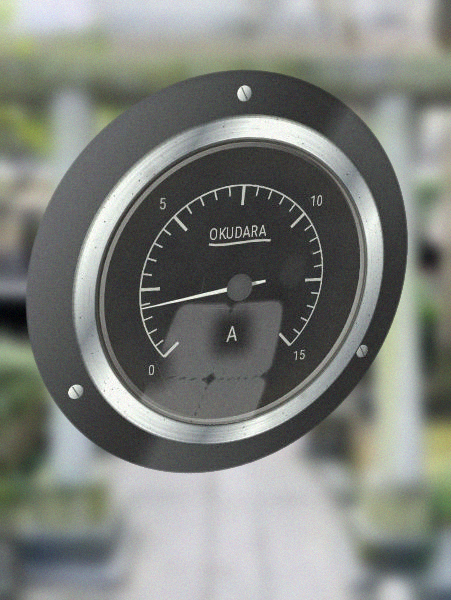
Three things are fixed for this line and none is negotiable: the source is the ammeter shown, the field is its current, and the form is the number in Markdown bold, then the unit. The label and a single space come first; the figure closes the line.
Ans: **2** A
